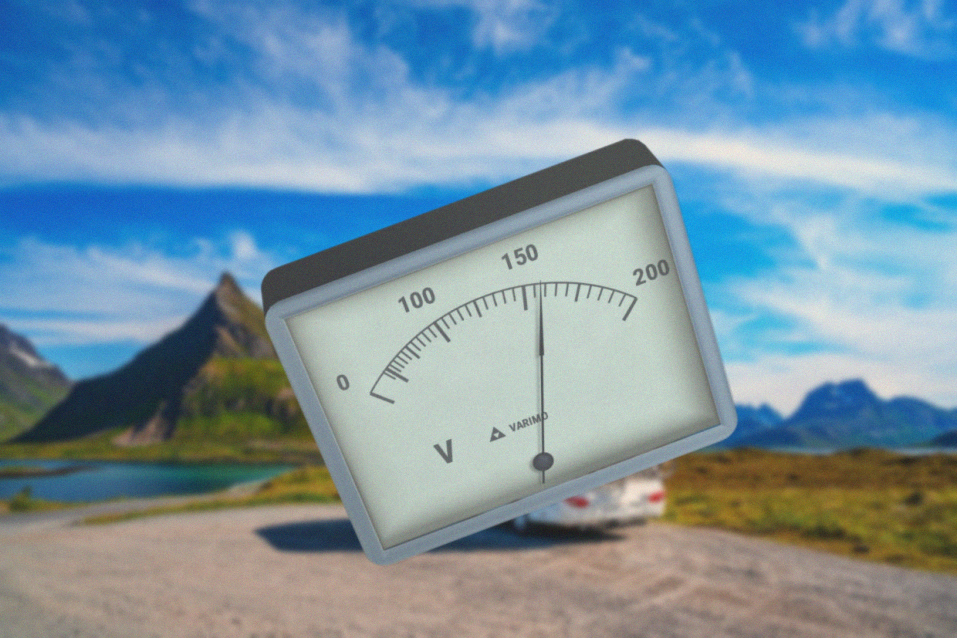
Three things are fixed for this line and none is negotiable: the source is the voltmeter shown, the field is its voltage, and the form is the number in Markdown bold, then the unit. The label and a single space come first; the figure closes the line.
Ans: **157.5** V
